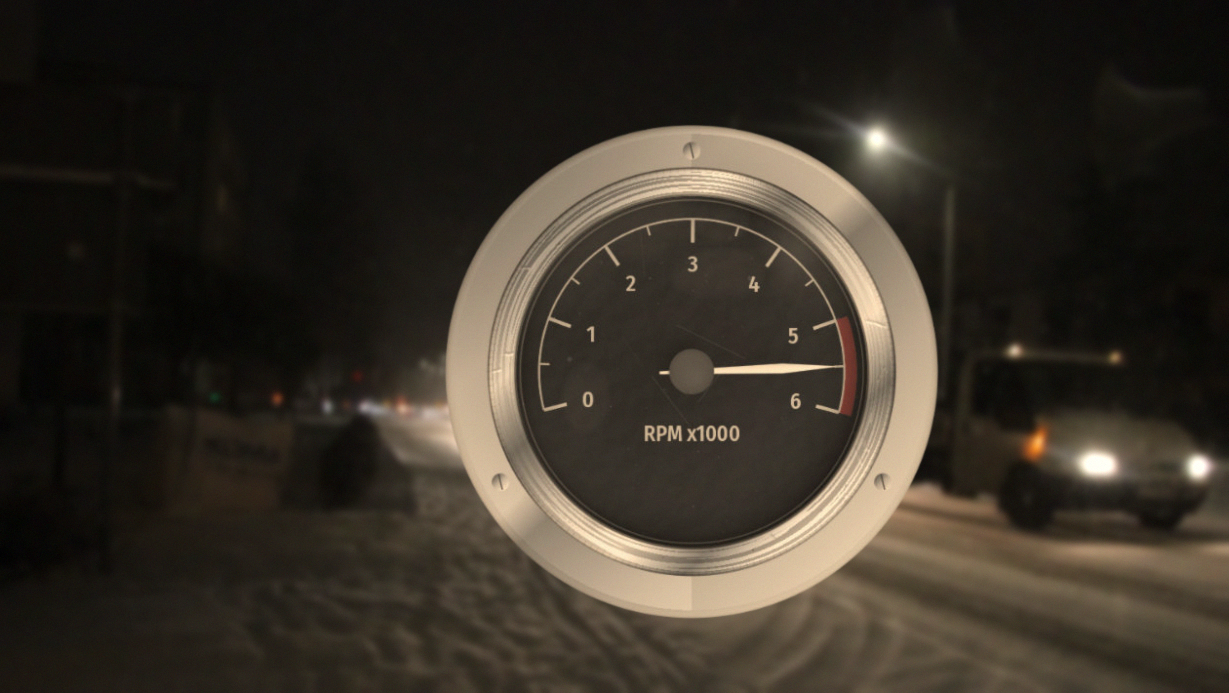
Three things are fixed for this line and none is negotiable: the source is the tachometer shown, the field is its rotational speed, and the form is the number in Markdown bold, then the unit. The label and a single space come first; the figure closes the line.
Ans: **5500** rpm
